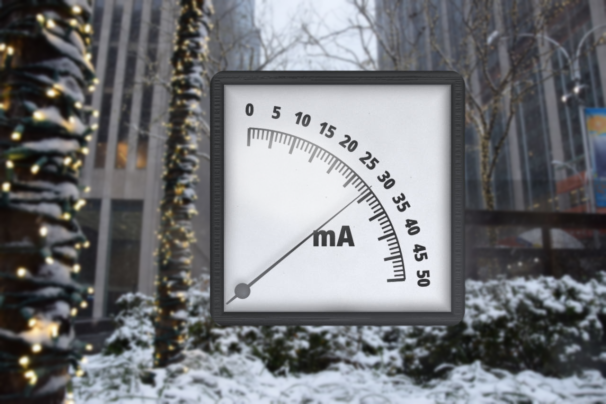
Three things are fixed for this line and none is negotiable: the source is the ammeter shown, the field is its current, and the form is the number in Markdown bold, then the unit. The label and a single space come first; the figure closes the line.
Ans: **29** mA
